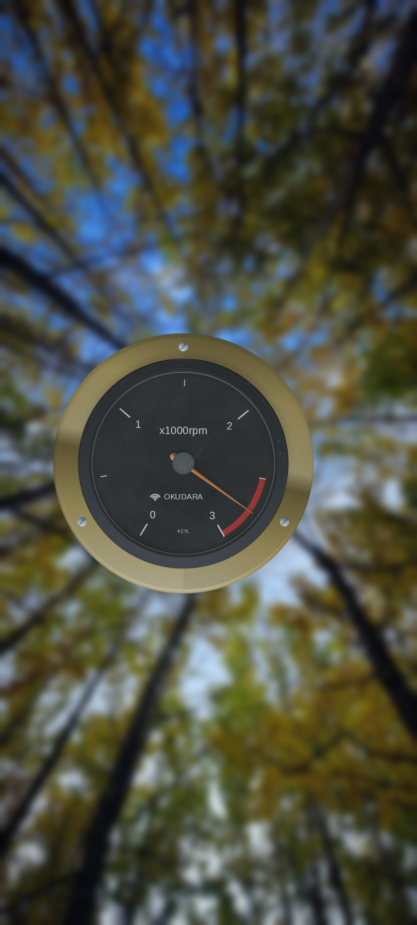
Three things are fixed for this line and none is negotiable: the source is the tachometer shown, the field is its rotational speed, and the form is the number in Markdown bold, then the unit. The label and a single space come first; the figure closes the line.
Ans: **2750** rpm
